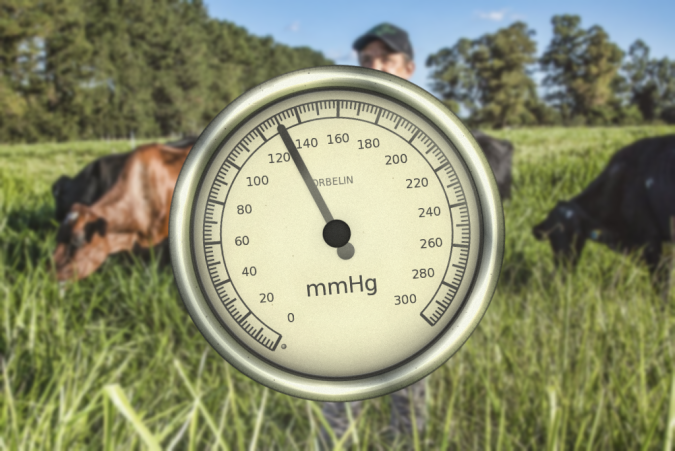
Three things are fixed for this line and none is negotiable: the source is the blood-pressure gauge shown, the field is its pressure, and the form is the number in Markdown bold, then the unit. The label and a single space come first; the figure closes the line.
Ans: **130** mmHg
